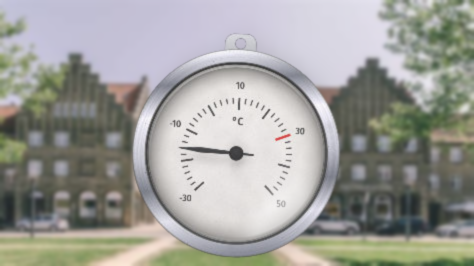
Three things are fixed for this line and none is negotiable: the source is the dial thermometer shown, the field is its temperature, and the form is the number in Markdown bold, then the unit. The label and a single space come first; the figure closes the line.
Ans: **-16** °C
